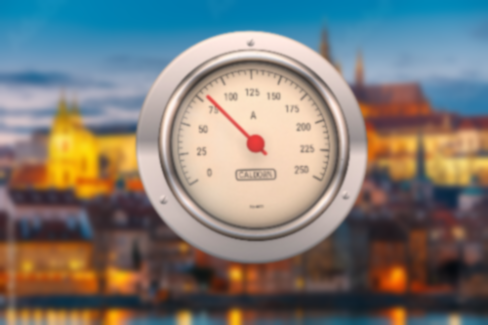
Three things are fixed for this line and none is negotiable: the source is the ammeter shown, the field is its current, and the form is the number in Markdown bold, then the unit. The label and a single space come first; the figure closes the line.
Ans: **80** A
